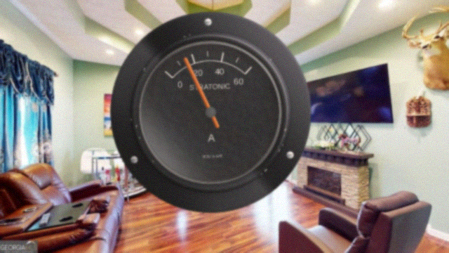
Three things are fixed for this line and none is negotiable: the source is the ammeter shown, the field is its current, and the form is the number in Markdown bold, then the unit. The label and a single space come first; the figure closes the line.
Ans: **15** A
